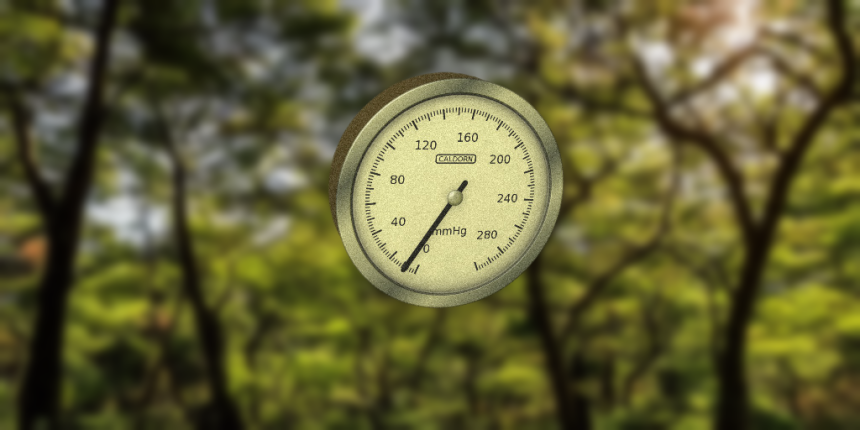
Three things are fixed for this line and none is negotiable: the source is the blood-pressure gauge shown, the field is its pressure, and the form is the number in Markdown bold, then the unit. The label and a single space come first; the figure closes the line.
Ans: **10** mmHg
